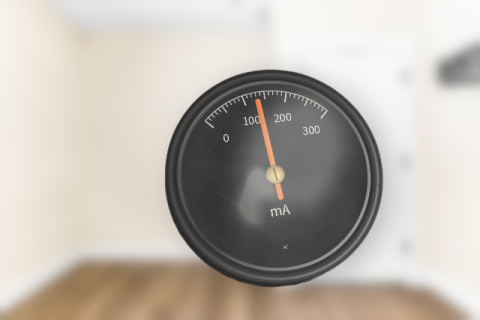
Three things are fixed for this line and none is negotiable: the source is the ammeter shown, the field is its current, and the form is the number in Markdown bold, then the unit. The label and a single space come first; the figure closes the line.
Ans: **130** mA
